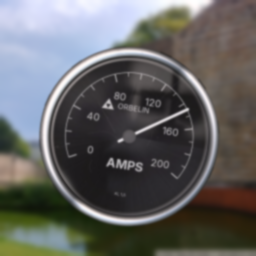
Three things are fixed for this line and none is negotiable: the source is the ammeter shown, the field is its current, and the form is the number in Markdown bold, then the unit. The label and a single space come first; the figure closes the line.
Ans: **145** A
